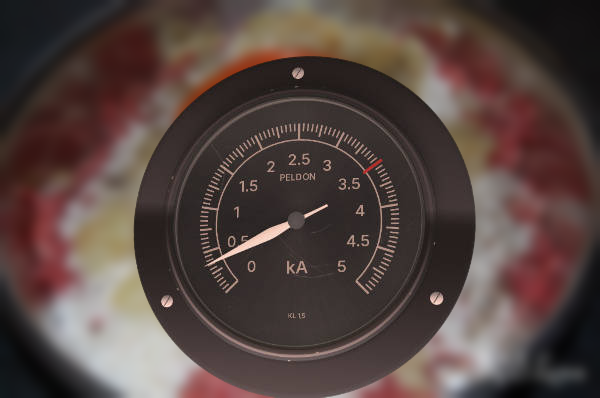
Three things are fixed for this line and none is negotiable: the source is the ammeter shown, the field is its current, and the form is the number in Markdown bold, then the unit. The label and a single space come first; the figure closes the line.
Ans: **0.35** kA
